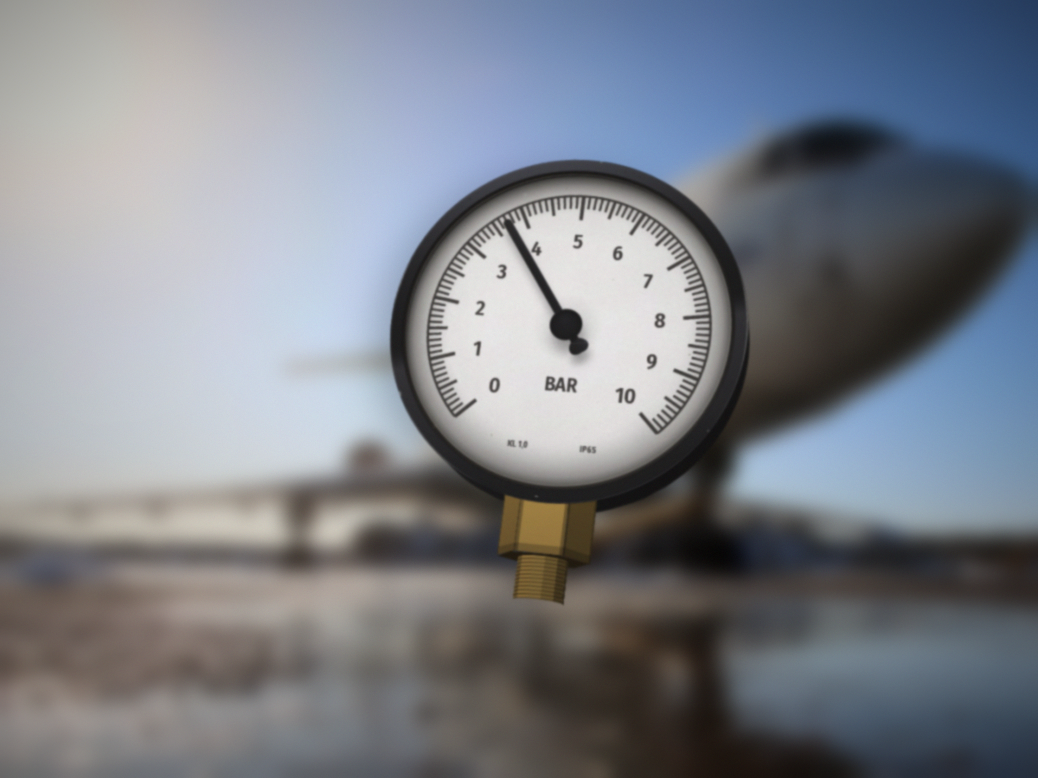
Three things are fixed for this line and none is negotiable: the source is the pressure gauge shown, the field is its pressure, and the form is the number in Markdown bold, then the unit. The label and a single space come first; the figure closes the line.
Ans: **3.7** bar
